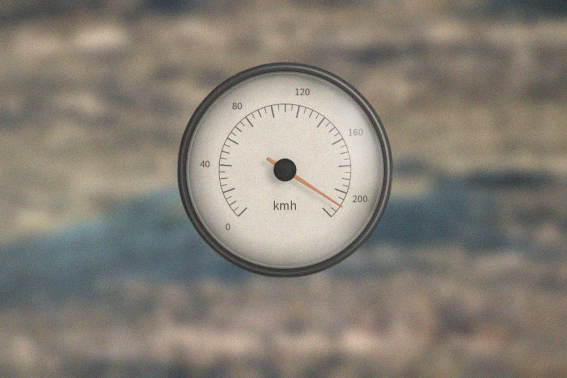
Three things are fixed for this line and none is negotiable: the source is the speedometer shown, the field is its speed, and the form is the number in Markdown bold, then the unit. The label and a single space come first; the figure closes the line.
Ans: **210** km/h
